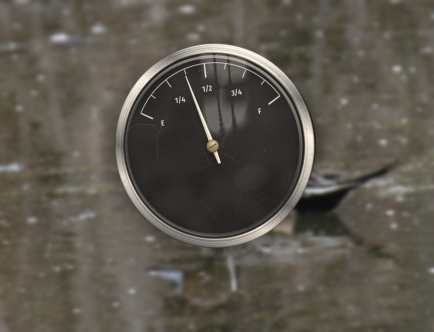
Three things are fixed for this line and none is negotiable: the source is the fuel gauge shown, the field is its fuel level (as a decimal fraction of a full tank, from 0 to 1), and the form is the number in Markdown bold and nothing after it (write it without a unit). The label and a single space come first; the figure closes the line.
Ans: **0.375**
